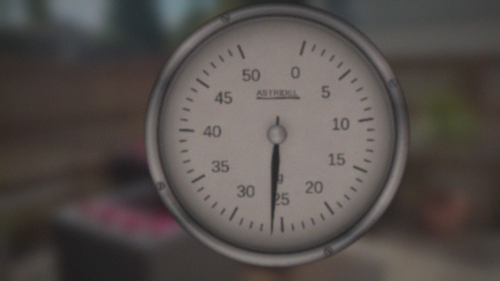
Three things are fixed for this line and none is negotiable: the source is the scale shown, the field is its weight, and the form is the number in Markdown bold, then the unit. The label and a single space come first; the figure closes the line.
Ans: **26** kg
